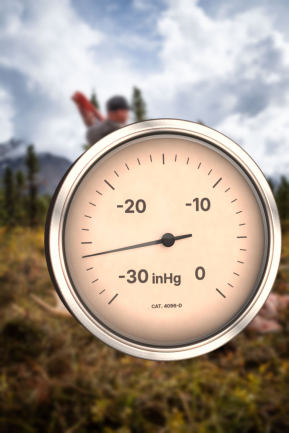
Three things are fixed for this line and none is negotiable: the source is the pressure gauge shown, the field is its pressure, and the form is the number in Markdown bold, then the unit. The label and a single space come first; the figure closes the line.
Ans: **-26** inHg
